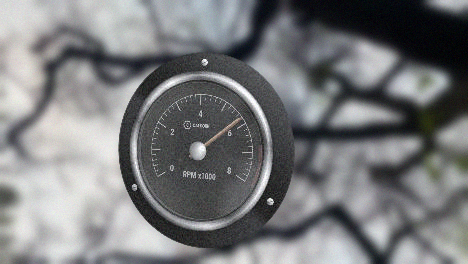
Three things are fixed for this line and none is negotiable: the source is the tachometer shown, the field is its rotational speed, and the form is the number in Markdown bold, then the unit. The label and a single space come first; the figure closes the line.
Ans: **5800** rpm
